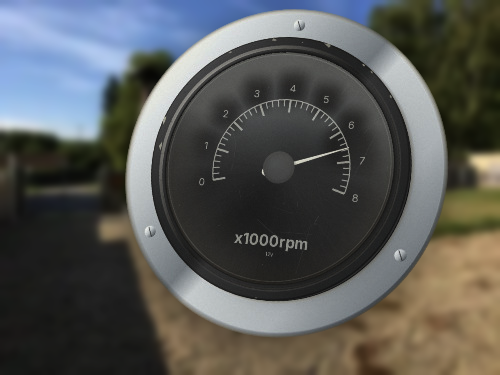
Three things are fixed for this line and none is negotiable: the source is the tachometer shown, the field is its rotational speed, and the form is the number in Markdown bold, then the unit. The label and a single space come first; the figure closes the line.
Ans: **6600** rpm
